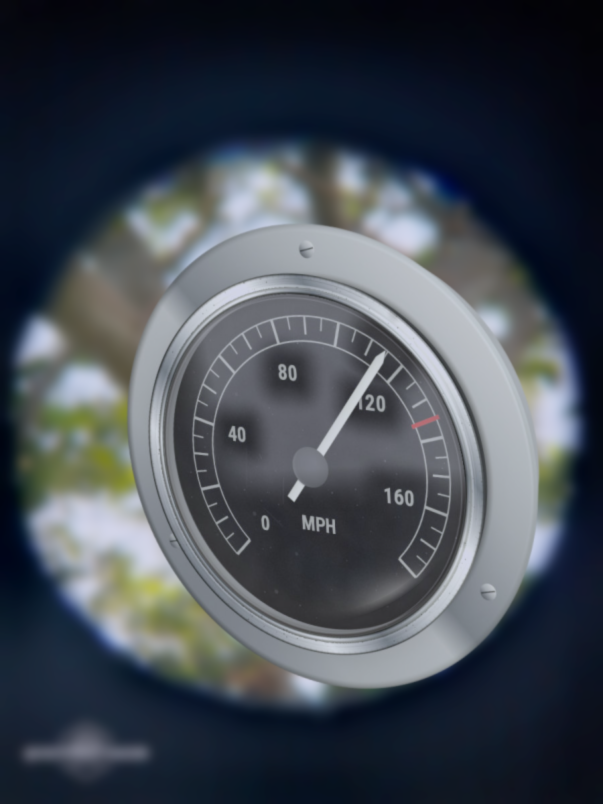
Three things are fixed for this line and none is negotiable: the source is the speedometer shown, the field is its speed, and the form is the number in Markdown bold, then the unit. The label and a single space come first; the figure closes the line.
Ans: **115** mph
